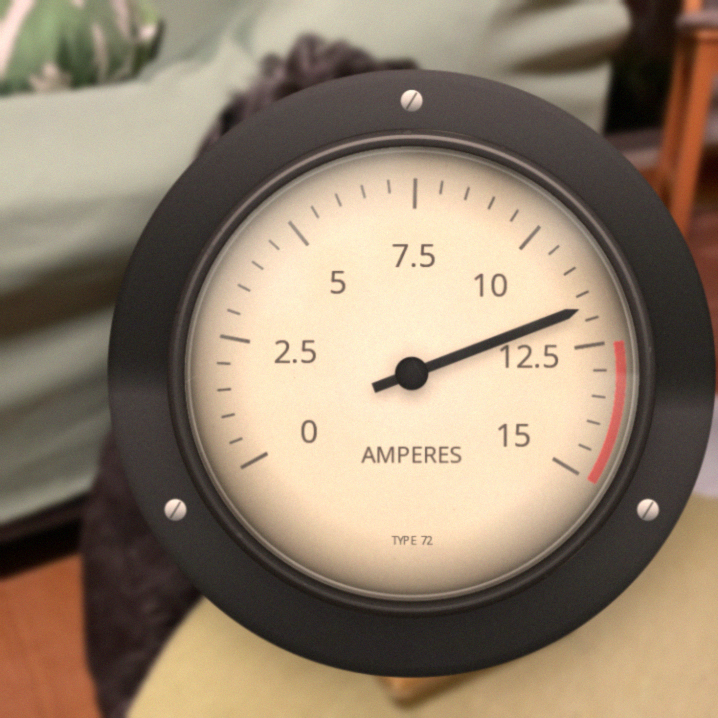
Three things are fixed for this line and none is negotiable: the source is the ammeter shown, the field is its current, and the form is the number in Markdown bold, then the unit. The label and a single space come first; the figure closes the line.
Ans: **11.75** A
